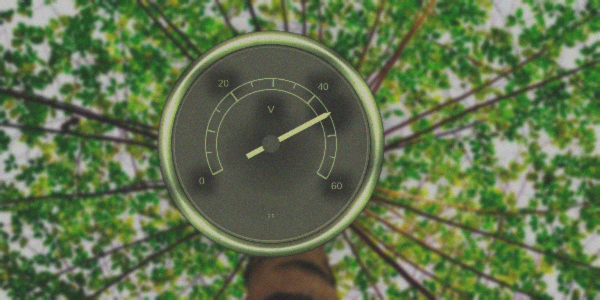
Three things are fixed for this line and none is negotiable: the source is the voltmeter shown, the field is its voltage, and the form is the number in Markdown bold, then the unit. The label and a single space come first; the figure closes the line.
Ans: **45** V
